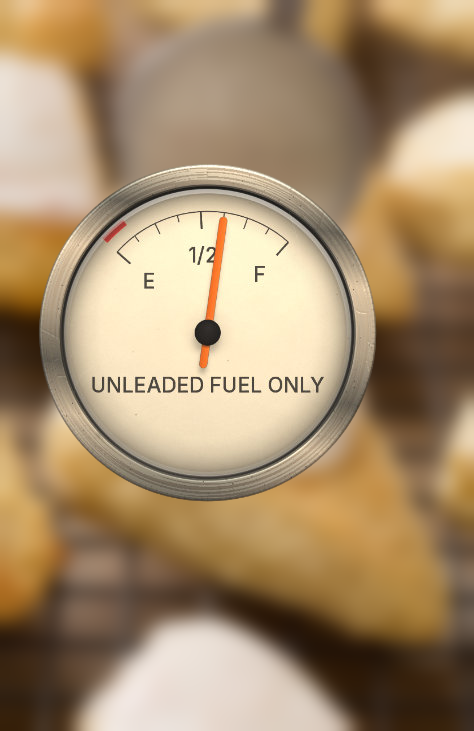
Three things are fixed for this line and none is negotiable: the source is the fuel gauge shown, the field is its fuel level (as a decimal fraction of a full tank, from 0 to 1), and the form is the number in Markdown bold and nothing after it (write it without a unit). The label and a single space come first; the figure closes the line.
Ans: **0.625**
